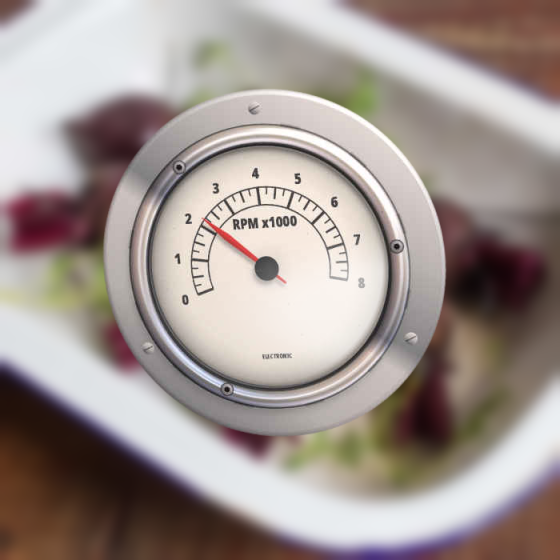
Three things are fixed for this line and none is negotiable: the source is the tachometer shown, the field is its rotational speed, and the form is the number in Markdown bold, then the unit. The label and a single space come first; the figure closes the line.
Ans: **2250** rpm
